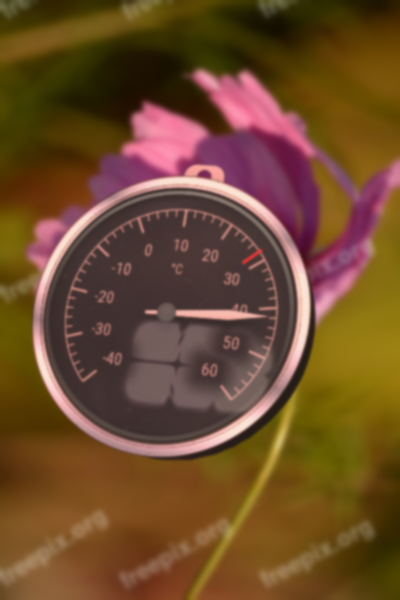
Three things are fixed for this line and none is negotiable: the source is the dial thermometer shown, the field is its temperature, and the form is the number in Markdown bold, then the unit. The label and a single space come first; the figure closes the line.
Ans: **42** °C
